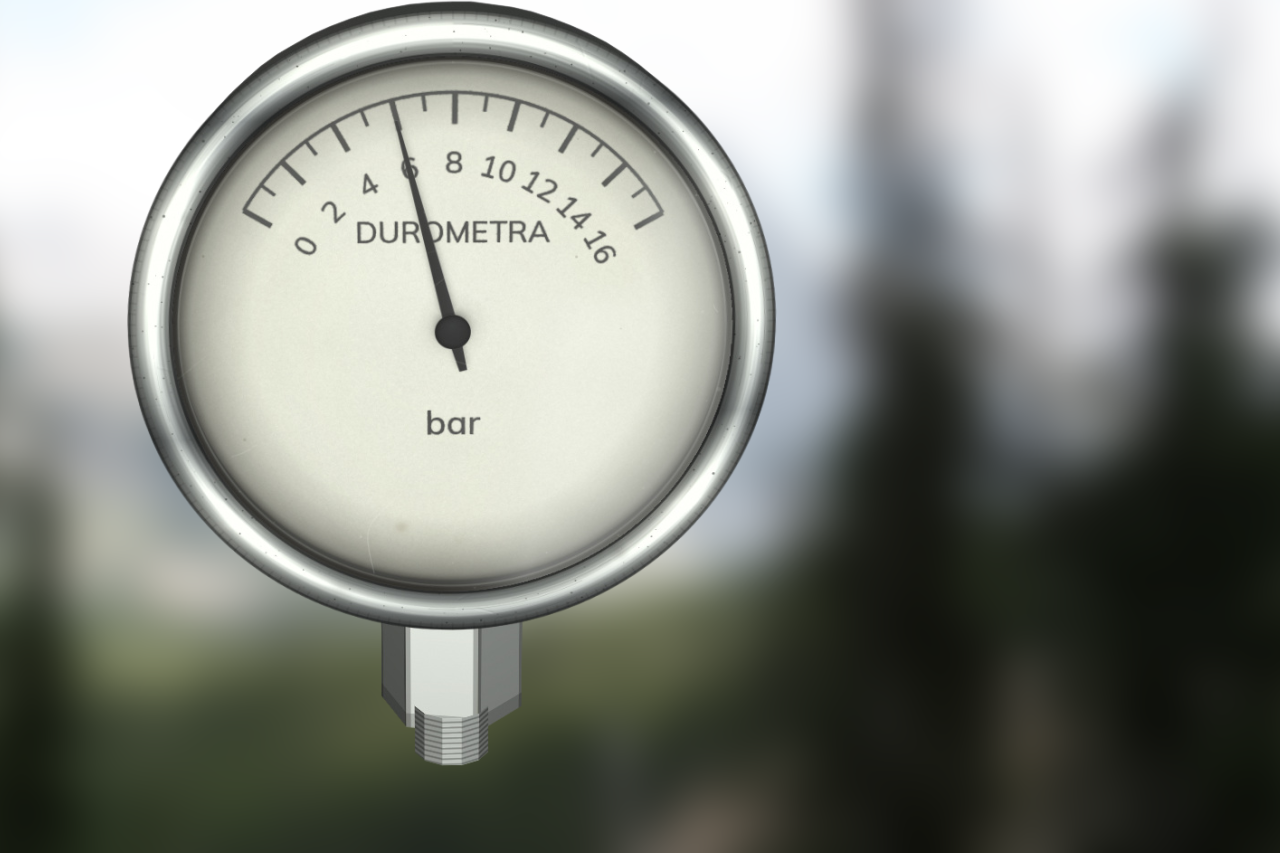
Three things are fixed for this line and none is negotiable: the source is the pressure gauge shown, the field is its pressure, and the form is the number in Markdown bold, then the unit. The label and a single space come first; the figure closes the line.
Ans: **6** bar
